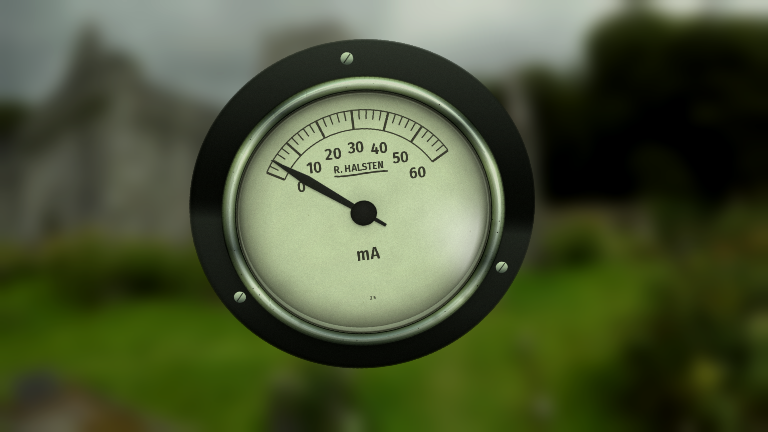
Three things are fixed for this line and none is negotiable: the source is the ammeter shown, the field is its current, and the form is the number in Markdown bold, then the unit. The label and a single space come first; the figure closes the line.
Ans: **4** mA
